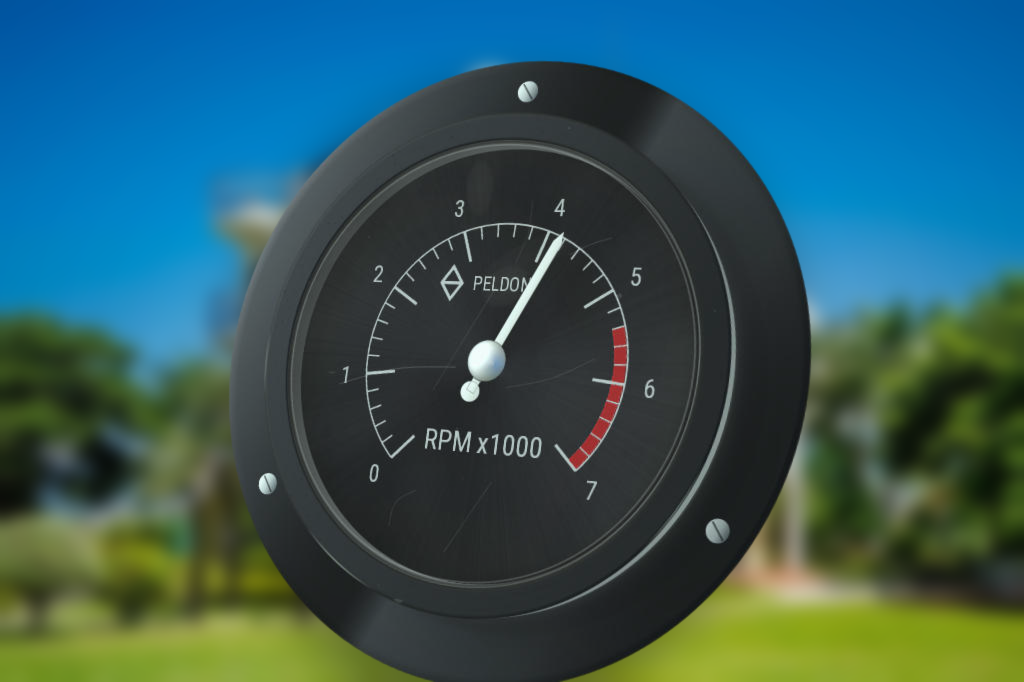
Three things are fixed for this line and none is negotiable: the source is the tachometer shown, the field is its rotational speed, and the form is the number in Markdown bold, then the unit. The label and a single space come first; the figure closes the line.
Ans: **4200** rpm
